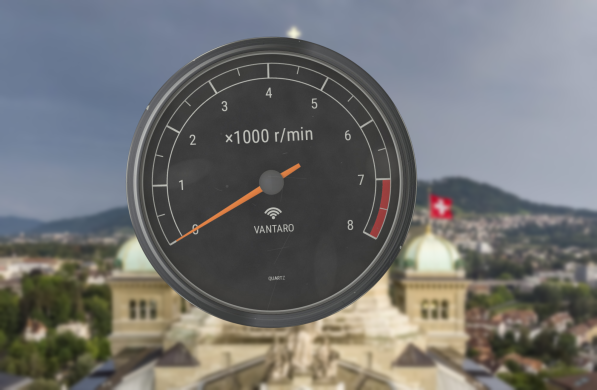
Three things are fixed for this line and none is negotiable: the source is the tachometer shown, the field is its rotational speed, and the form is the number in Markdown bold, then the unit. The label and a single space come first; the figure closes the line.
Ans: **0** rpm
